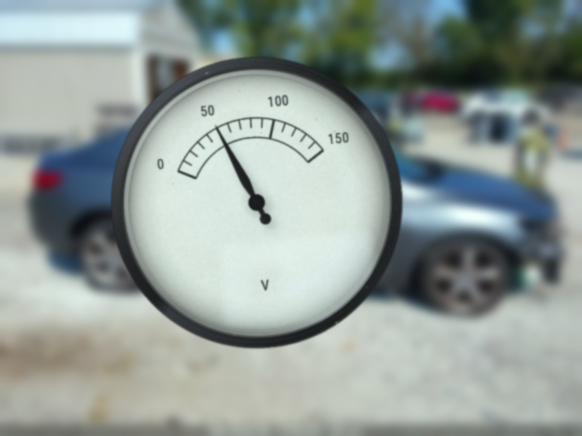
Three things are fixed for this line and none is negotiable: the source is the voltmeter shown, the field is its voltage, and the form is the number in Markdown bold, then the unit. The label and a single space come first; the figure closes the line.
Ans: **50** V
